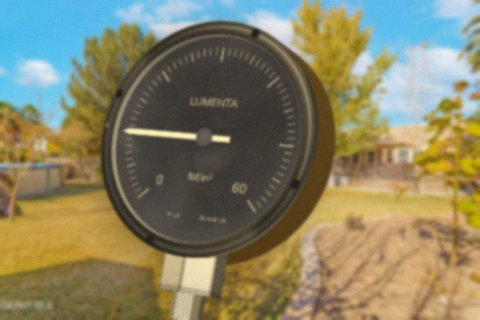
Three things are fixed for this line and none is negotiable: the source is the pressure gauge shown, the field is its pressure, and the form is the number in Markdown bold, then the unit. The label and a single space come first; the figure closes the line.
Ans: **10** psi
